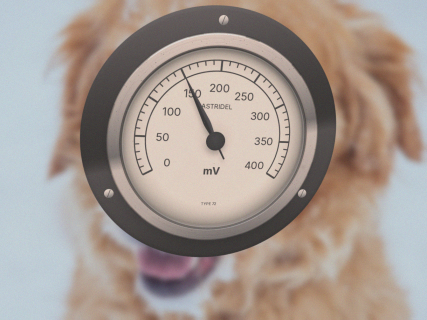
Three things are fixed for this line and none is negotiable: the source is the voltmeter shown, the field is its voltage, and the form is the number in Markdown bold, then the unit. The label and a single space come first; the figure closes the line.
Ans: **150** mV
